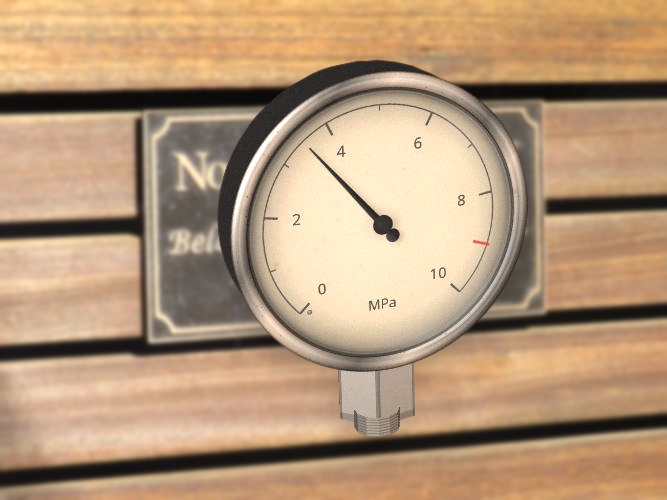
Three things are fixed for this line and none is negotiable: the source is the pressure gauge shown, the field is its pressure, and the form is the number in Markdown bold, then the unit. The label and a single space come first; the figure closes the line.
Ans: **3.5** MPa
